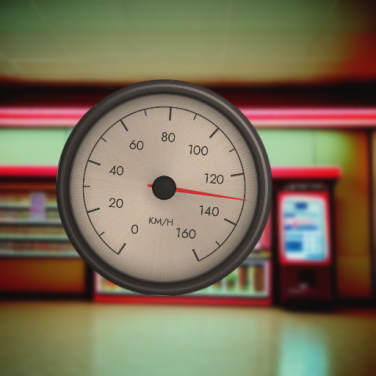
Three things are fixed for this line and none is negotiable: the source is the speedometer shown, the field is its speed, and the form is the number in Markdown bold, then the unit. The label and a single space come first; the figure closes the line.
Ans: **130** km/h
